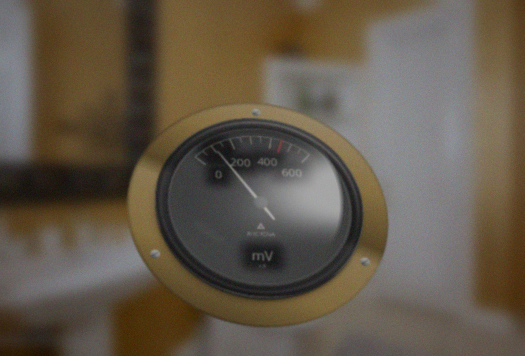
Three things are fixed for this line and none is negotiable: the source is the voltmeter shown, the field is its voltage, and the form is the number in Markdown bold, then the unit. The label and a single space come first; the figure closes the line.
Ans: **100** mV
